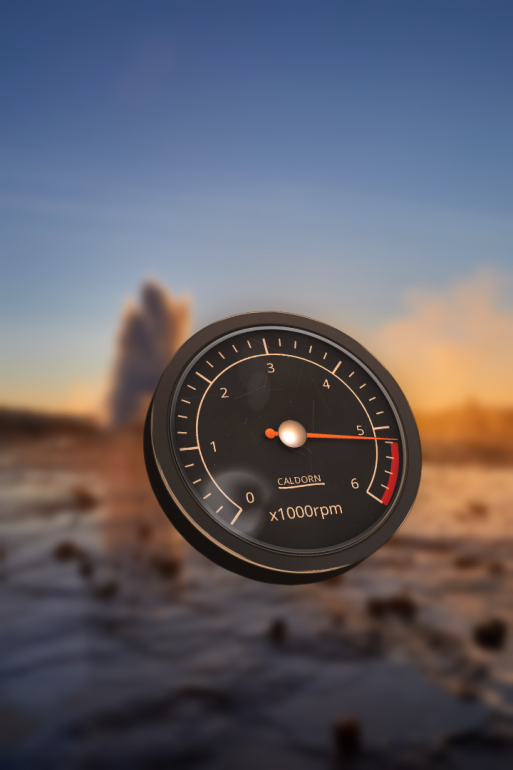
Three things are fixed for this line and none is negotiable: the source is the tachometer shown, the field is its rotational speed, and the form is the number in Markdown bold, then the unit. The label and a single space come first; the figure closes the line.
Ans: **5200** rpm
